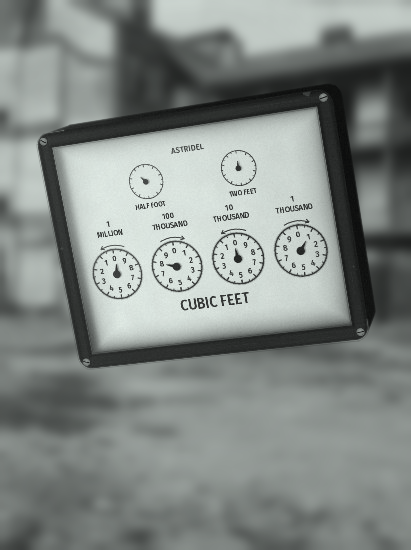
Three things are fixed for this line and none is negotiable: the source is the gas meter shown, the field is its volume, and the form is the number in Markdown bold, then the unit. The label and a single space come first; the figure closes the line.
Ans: **980100** ft³
